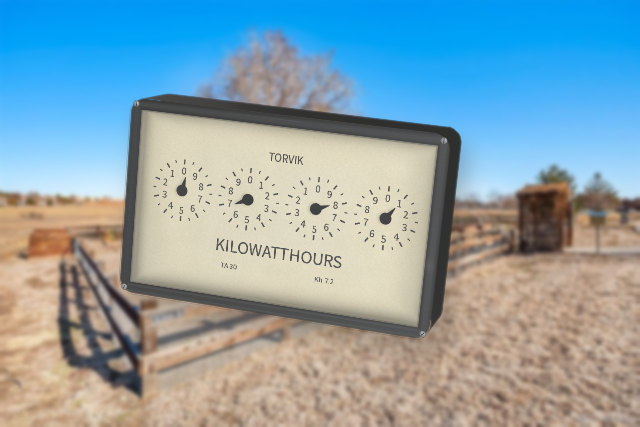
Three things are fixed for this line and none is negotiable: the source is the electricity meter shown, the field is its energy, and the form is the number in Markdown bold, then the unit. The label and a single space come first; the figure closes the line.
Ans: **9681** kWh
